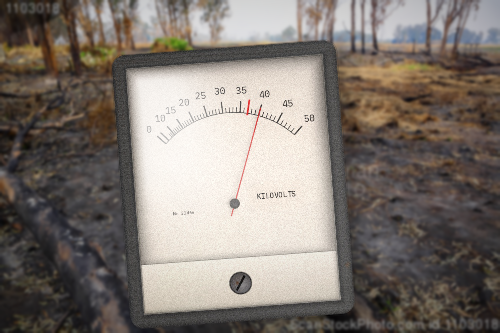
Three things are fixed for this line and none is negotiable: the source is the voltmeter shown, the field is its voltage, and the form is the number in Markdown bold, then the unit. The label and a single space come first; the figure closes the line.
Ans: **40** kV
